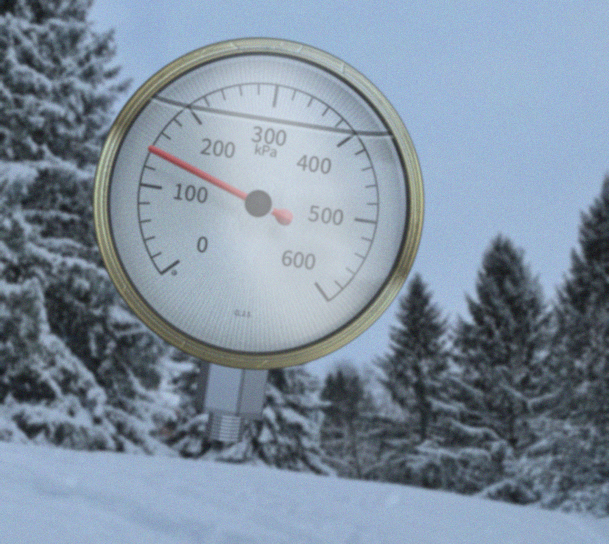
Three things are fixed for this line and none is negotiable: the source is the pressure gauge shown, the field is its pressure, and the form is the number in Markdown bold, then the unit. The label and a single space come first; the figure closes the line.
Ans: **140** kPa
